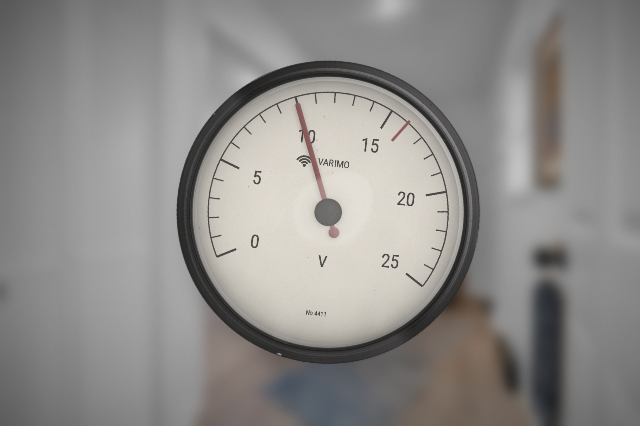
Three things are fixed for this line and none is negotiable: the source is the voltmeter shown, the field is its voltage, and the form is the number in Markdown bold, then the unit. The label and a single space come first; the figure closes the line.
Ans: **10** V
